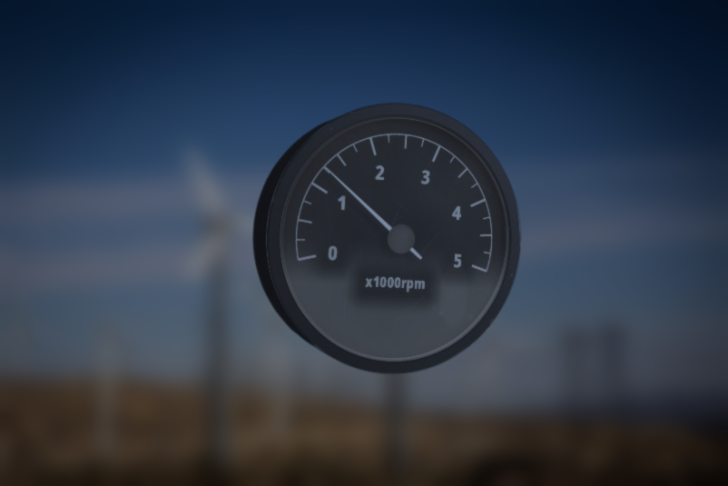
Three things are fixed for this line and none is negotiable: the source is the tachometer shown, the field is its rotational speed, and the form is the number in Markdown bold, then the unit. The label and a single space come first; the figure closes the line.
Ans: **1250** rpm
